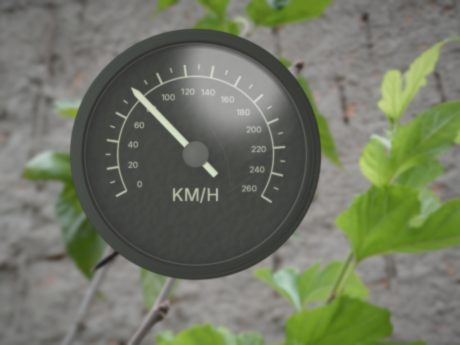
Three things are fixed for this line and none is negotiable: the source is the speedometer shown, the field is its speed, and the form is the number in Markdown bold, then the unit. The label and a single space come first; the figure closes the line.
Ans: **80** km/h
